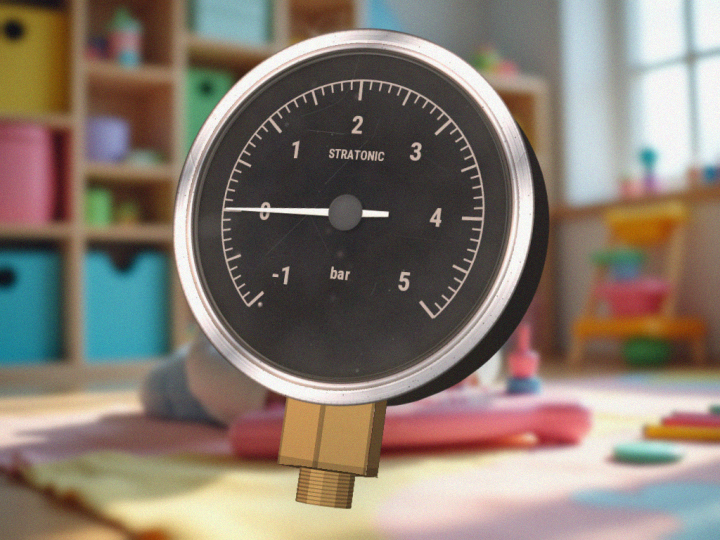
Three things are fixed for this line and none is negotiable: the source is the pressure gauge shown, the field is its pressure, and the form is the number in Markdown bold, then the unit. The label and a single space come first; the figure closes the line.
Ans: **0** bar
